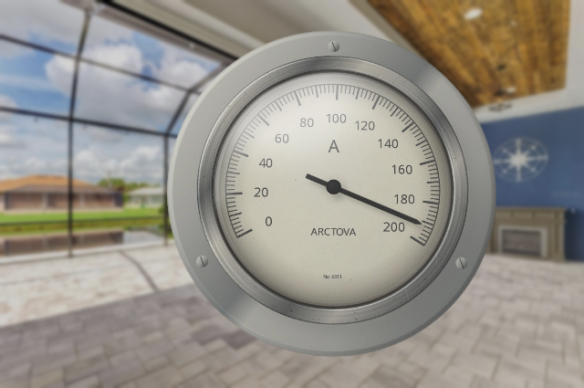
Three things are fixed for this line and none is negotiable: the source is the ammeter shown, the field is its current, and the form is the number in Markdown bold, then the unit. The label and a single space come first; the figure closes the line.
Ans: **192** A
